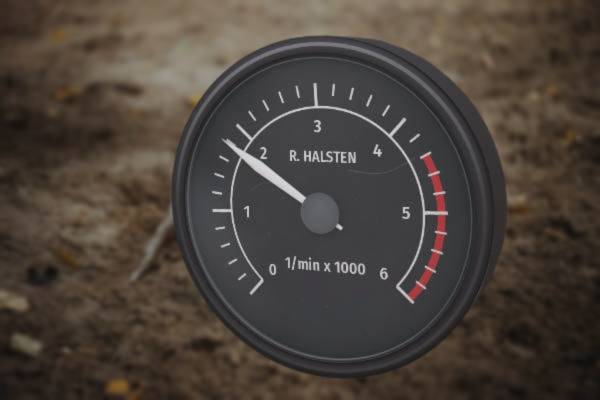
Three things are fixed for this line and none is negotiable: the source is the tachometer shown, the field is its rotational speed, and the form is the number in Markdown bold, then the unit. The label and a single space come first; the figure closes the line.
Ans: **1800** rpm
